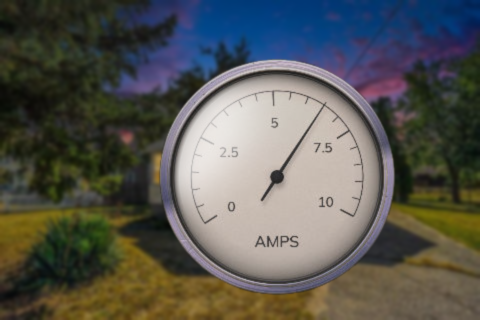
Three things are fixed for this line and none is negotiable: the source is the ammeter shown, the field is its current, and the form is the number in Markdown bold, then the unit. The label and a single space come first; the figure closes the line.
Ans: **6.5** A
